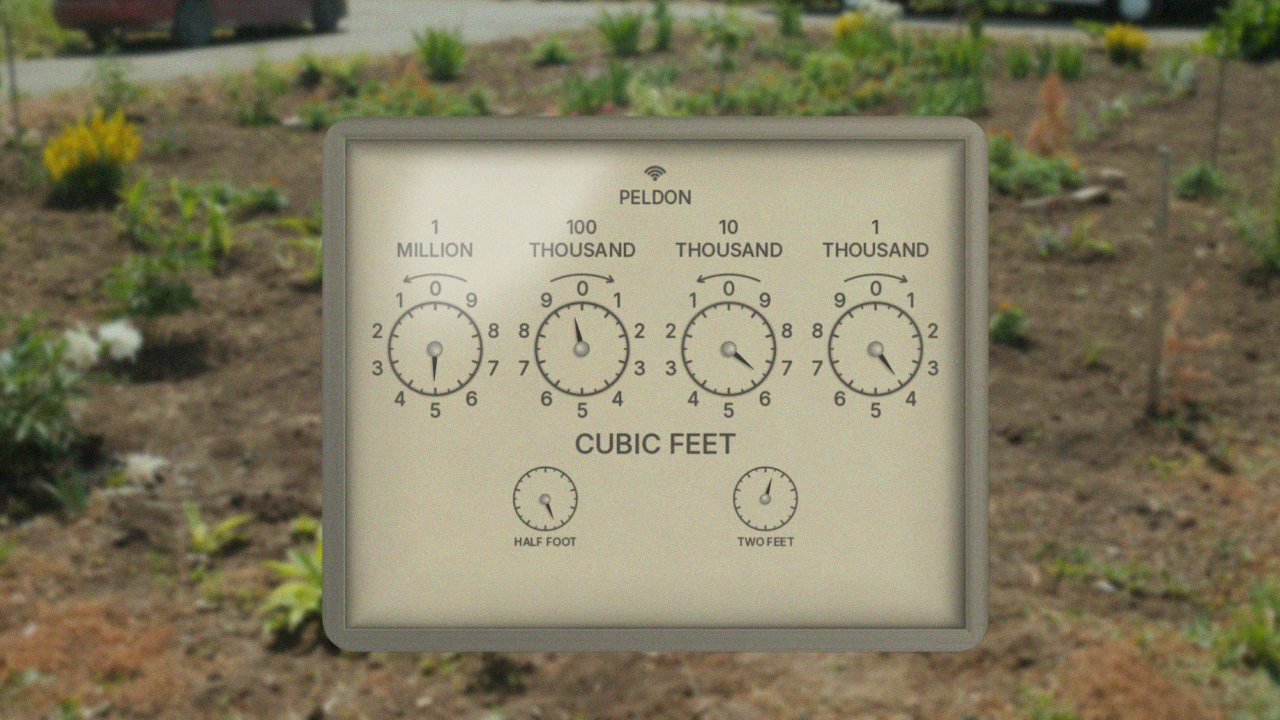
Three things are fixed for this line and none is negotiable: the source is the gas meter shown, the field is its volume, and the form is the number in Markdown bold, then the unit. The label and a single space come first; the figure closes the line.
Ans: **496400** ft³
